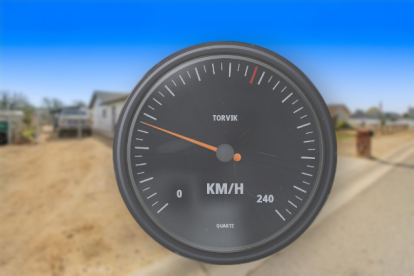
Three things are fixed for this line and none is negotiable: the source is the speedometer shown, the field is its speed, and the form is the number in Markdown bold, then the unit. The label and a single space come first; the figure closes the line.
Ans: **55** km/h
